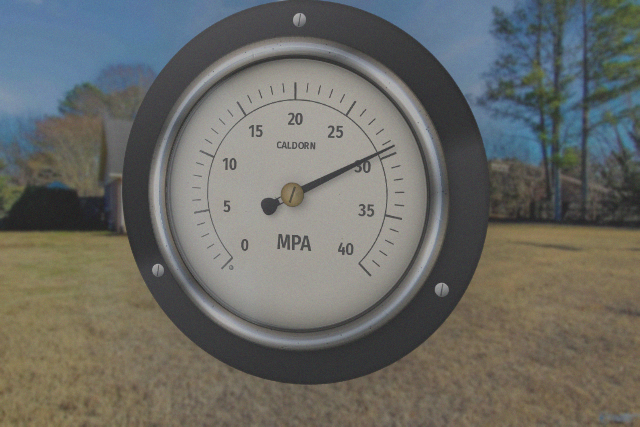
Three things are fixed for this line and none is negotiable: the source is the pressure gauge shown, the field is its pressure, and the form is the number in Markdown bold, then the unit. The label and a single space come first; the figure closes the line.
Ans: **29.5** MPa
